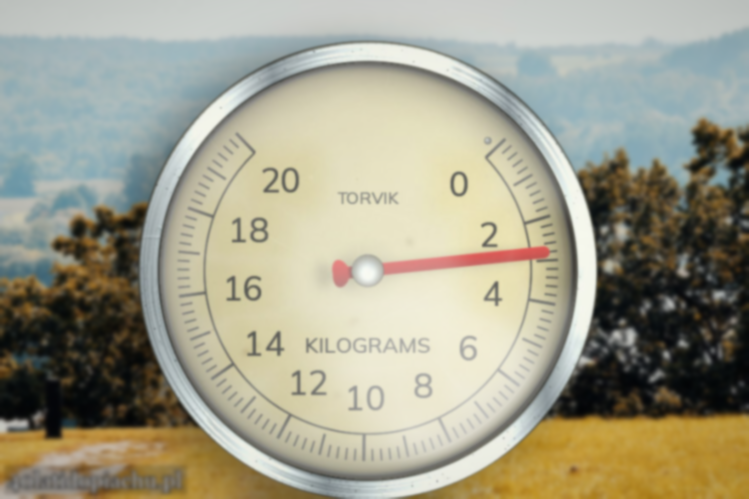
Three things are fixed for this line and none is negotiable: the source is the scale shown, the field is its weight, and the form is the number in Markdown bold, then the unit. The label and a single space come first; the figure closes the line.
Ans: **2.8** kg
